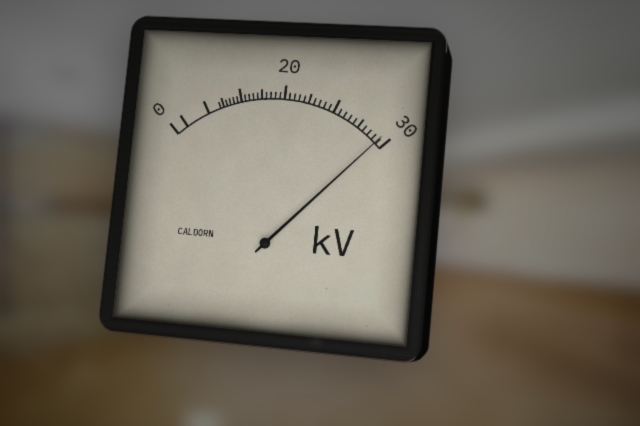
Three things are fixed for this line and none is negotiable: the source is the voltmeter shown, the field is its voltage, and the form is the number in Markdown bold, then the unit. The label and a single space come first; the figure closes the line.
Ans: **29.5** kV
